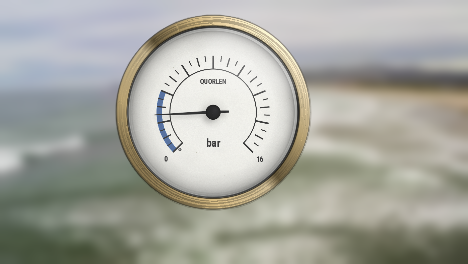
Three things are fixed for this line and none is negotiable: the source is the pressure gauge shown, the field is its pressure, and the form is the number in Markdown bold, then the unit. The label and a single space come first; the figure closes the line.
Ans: **2.5** bar
